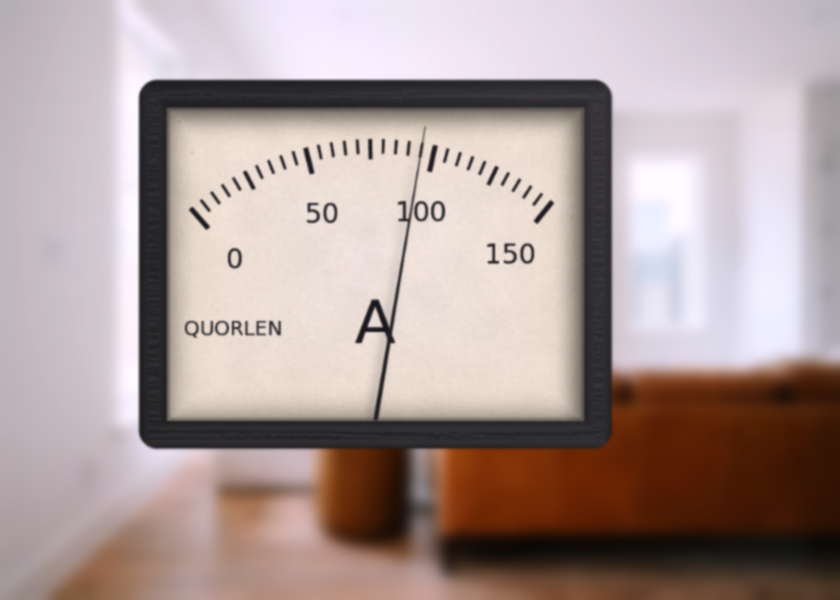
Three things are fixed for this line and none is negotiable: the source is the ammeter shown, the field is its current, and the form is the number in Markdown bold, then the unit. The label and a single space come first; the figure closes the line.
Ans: **95** A
